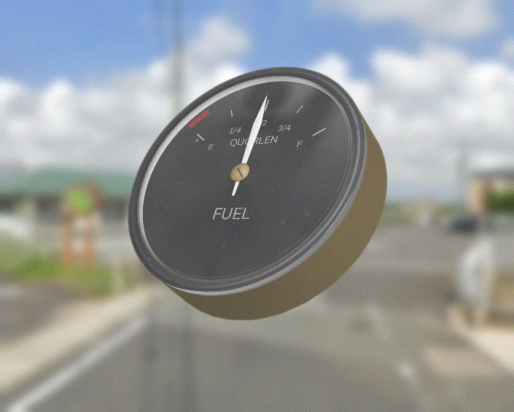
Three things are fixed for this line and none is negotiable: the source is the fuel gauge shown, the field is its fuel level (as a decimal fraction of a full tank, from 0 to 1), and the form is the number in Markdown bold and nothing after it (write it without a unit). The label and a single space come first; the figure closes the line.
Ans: **0.5**
